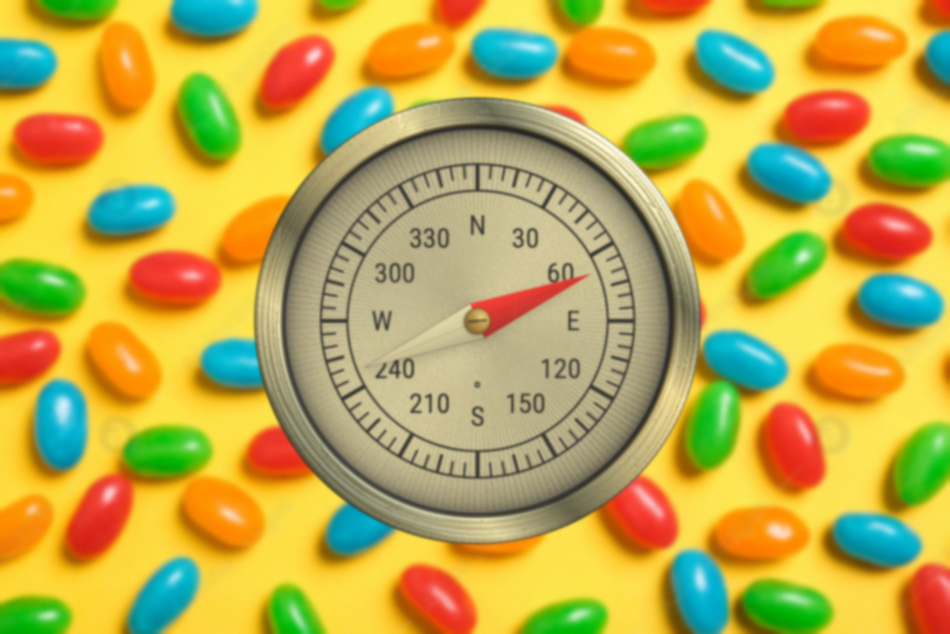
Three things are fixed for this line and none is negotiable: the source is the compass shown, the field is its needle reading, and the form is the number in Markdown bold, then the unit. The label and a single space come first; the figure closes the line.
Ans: **67.5** °
